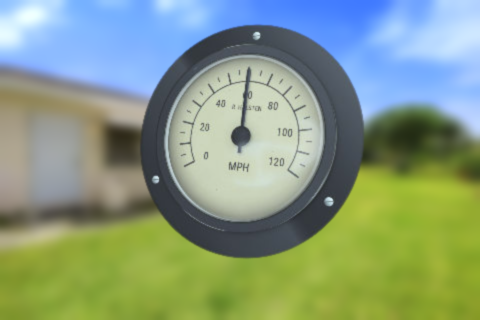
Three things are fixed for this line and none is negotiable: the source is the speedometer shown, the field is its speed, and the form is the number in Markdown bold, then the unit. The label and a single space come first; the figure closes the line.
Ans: **60** mph
